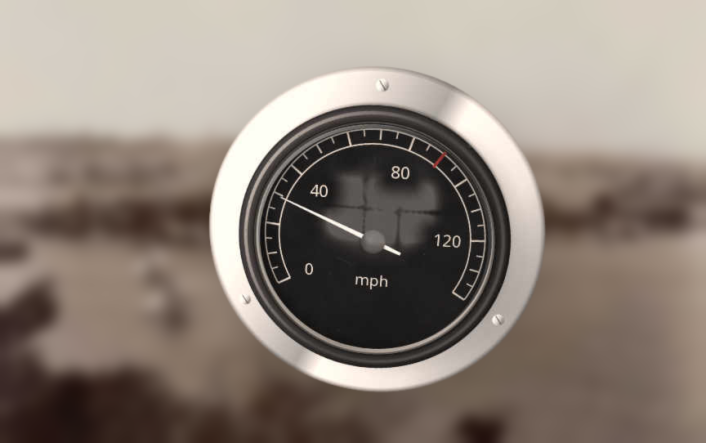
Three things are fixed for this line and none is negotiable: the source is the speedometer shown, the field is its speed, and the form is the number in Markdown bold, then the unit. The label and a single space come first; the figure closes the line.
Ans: **30** mph
